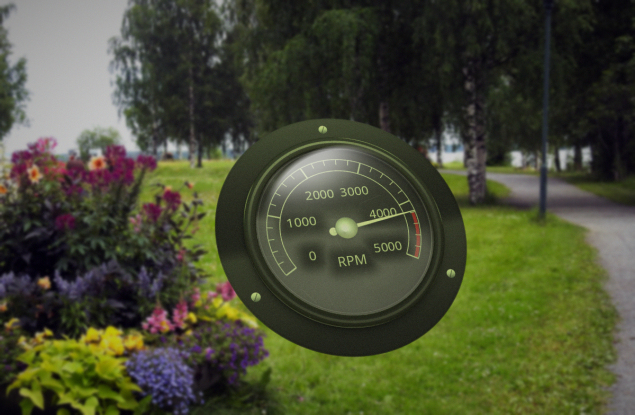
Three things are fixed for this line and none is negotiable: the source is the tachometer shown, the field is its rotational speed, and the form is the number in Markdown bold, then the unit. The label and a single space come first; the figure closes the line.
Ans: **4200** rpm
